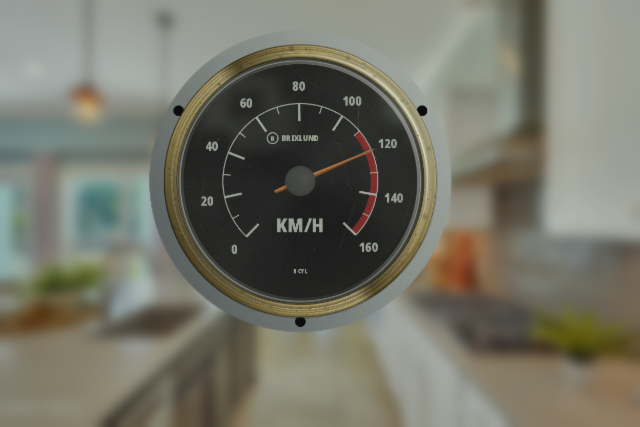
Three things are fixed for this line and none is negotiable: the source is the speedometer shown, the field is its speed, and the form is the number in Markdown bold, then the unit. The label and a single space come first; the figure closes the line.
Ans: **120** km/h
